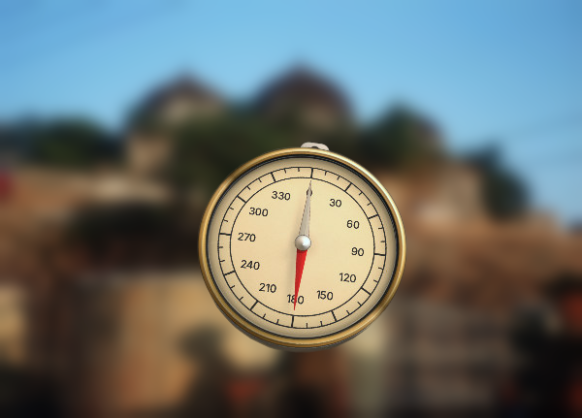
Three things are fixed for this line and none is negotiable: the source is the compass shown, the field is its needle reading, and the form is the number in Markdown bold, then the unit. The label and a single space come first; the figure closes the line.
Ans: **180** °
